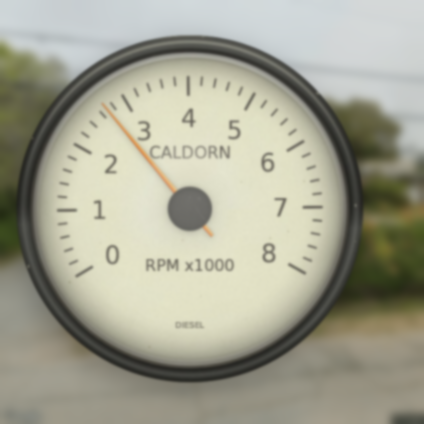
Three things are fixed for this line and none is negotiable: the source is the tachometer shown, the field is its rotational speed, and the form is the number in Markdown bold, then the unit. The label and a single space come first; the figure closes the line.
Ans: **2700** rpm
